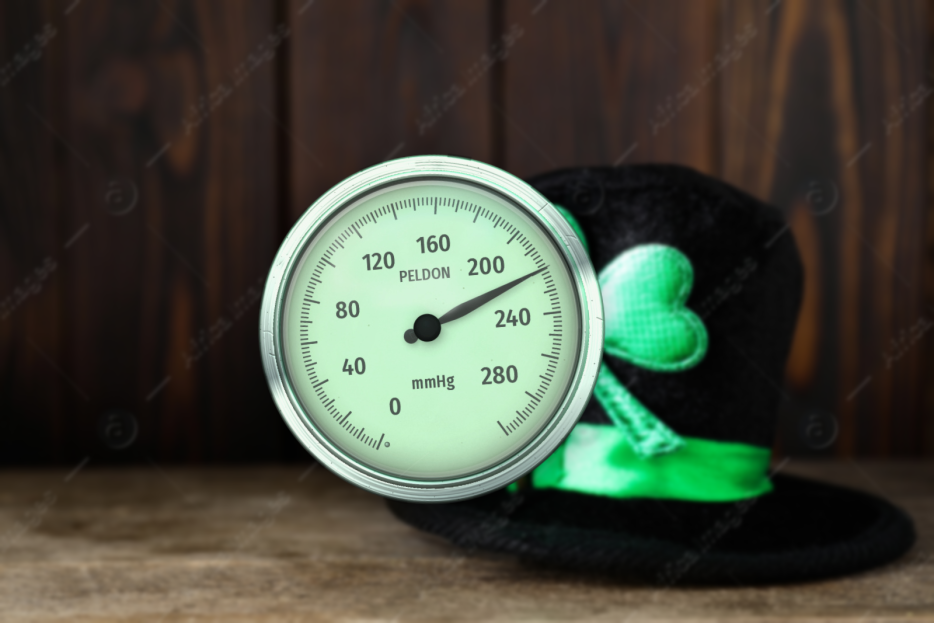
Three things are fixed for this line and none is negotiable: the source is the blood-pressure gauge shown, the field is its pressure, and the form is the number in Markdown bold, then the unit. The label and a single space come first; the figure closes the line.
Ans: **220** mmHg
